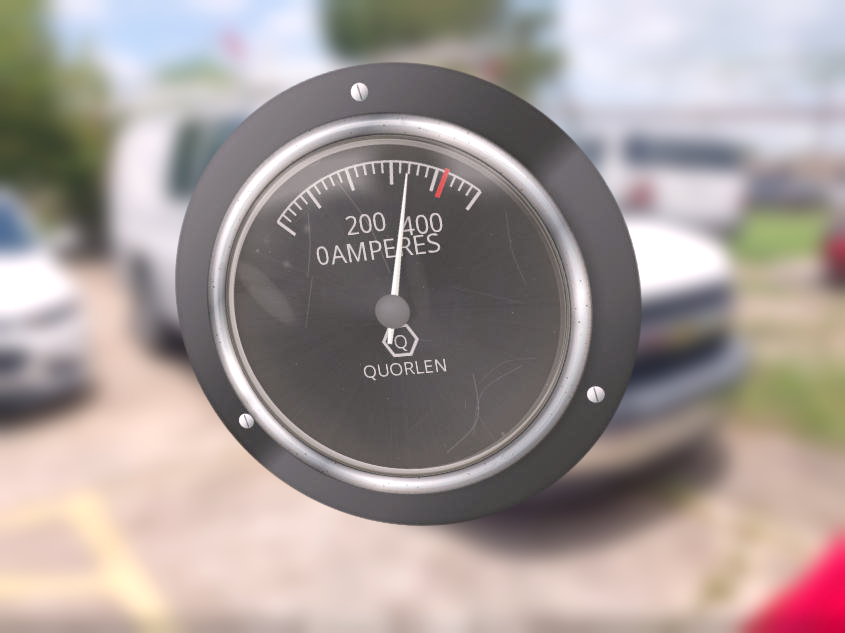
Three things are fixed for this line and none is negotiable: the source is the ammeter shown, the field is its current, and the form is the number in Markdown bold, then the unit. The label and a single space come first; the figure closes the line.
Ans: **340** A
